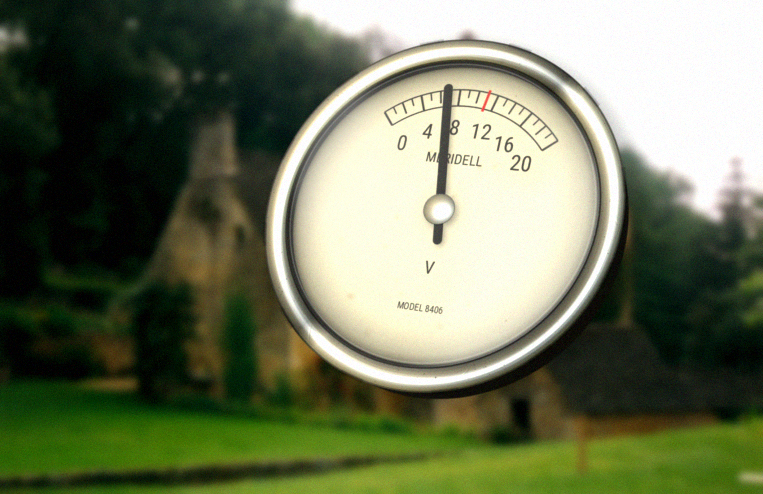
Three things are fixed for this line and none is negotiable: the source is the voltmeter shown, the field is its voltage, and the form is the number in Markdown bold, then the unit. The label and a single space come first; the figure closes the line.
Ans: **7** V
